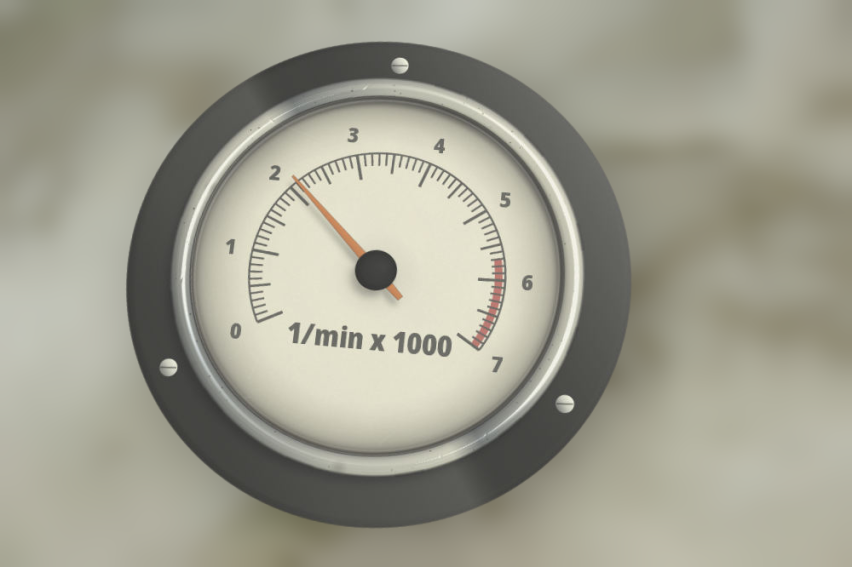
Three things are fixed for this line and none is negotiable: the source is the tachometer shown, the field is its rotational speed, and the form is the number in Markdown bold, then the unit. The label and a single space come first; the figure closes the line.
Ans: **2100** rpm
